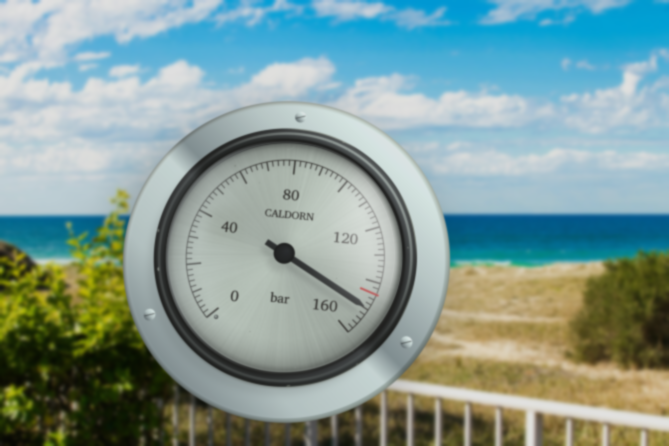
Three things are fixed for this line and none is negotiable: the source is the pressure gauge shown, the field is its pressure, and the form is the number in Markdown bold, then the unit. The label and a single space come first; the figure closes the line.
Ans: **150** bar
